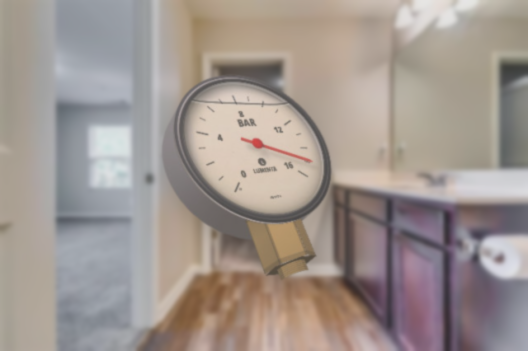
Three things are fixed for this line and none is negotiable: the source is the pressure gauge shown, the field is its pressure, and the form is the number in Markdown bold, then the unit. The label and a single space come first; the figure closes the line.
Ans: **15** bar
